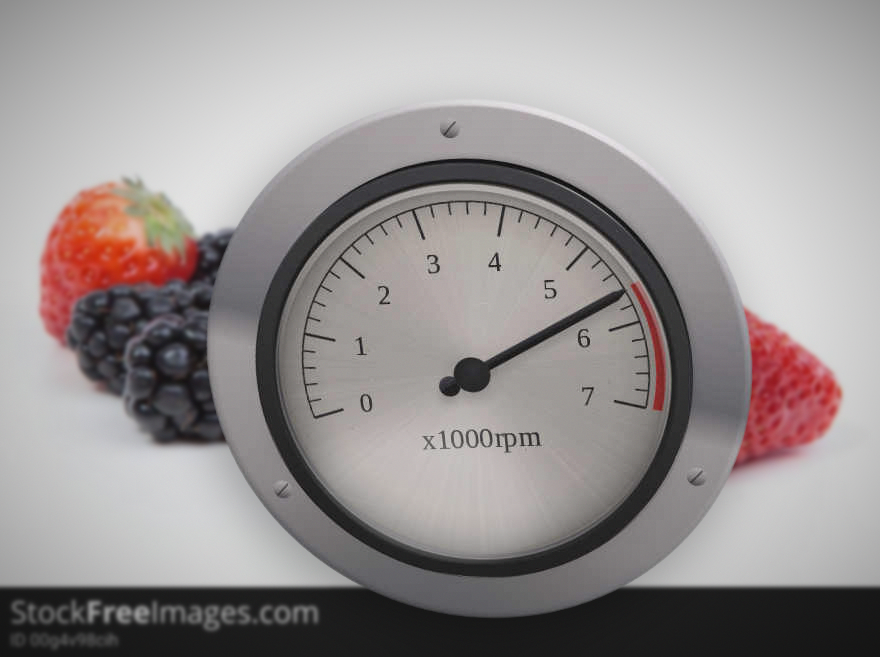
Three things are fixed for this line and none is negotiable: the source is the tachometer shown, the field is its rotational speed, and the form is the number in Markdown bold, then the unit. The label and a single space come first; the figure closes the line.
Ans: **5600** rpm
